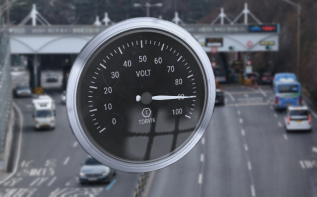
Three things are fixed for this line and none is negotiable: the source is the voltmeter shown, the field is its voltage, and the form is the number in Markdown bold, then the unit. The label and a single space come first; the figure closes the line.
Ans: **90** V
